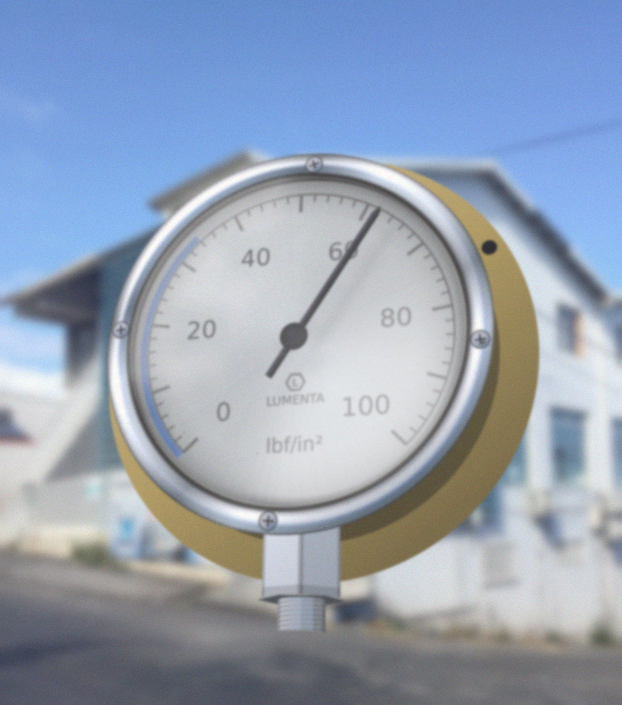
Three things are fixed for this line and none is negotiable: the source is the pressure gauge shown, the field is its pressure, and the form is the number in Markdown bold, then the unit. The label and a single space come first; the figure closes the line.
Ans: **62** psi
